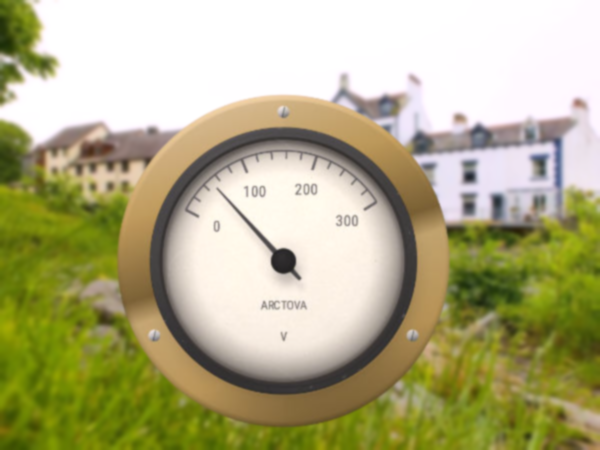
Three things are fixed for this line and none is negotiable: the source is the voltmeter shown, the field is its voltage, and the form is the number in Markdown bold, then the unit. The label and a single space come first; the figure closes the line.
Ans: **50** V
